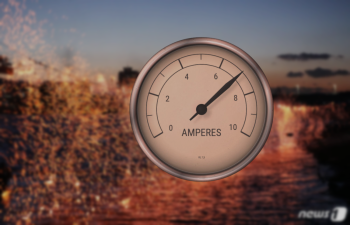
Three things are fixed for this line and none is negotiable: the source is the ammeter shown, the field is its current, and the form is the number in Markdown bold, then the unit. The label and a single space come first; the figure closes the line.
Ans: **7** A
